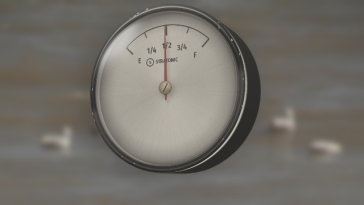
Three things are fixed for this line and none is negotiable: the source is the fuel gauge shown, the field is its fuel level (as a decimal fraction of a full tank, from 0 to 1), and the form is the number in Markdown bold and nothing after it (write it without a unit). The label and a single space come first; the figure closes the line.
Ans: **0.5**
